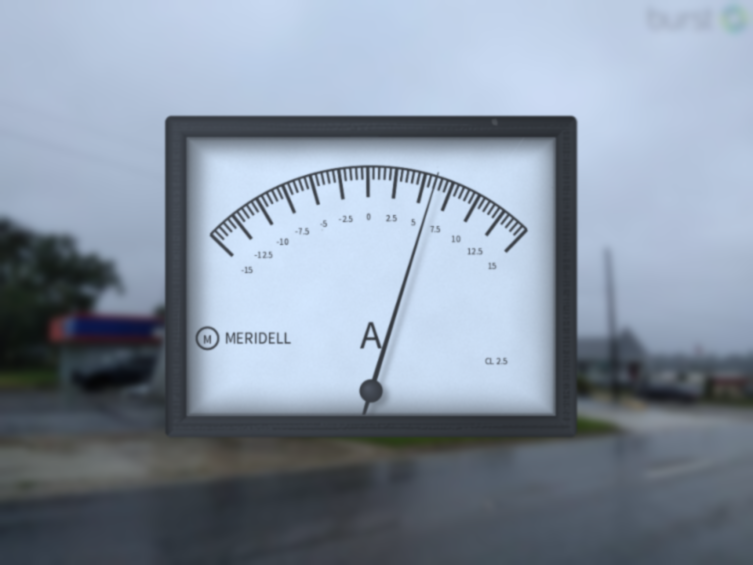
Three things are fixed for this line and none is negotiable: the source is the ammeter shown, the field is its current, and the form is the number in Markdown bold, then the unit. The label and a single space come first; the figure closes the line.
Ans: **6** A
